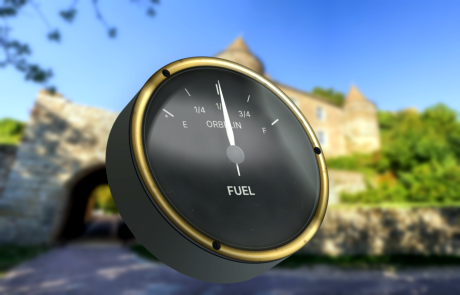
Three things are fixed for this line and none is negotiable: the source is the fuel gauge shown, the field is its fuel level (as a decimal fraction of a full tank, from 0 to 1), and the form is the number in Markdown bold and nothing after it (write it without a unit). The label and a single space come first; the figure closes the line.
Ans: **0.5**
